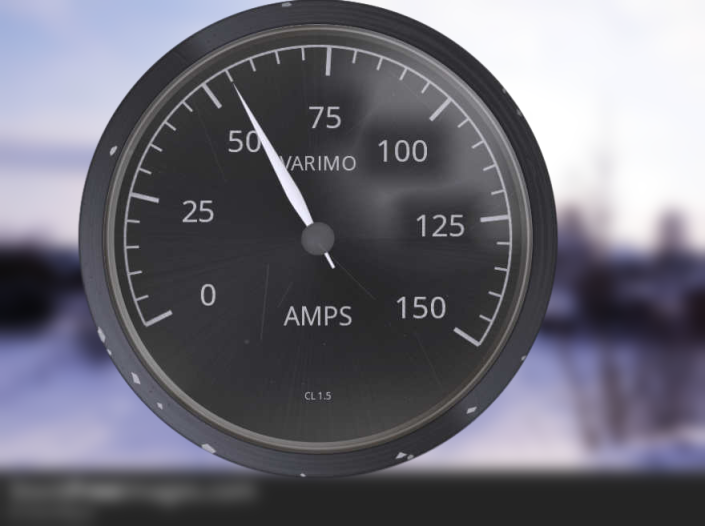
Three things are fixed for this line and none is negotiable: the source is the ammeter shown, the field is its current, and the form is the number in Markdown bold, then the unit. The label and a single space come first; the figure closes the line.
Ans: **55** A
